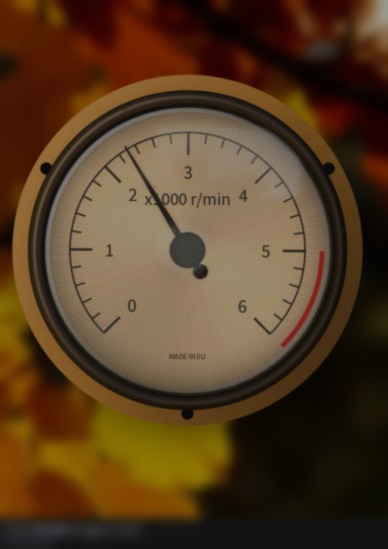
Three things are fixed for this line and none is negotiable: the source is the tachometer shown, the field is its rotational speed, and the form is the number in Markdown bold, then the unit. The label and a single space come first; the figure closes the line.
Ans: **2300** rpm
